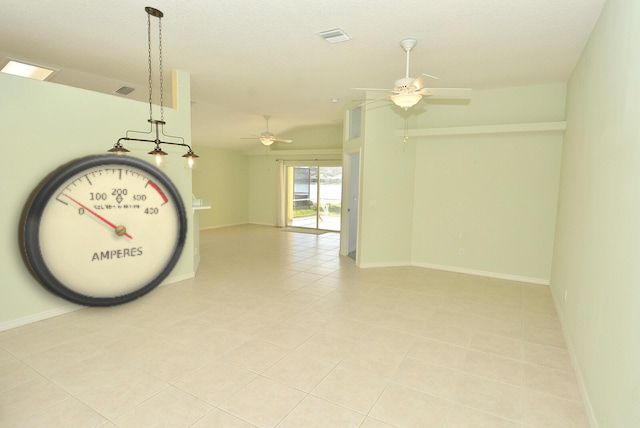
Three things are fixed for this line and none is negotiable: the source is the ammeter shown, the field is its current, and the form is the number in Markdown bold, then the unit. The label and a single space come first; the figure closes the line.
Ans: **20** A
